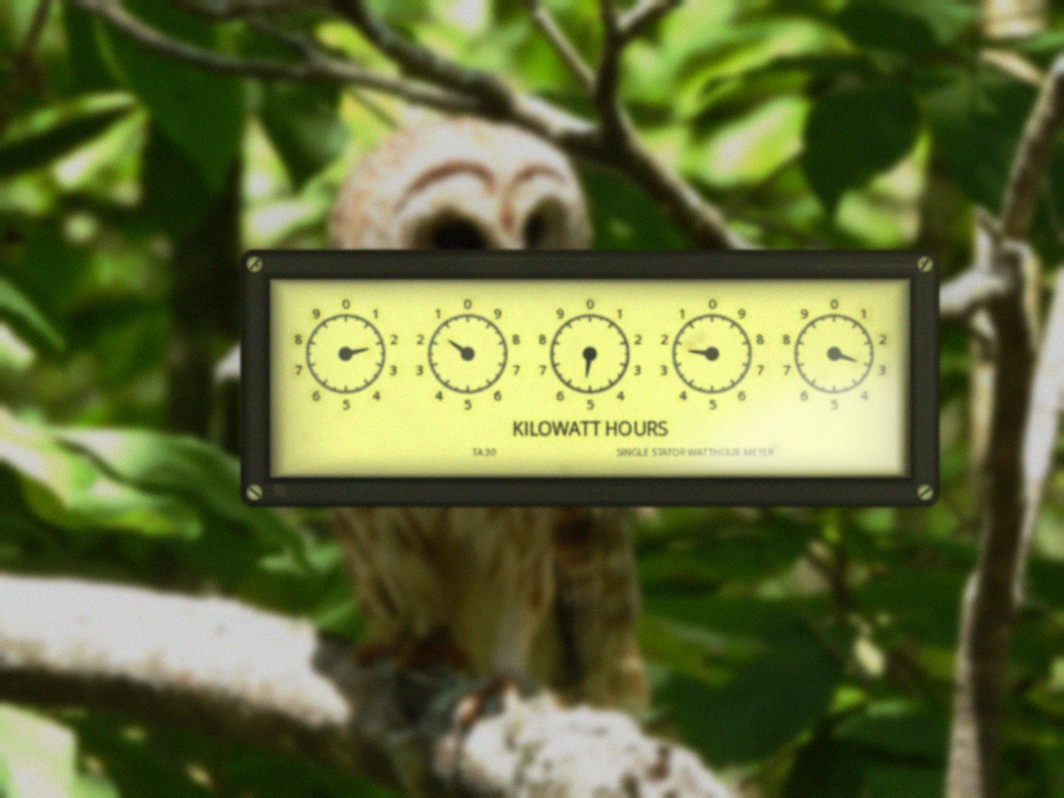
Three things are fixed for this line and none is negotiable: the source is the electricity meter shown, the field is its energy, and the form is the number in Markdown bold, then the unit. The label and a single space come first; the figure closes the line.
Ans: **21523** kWh
